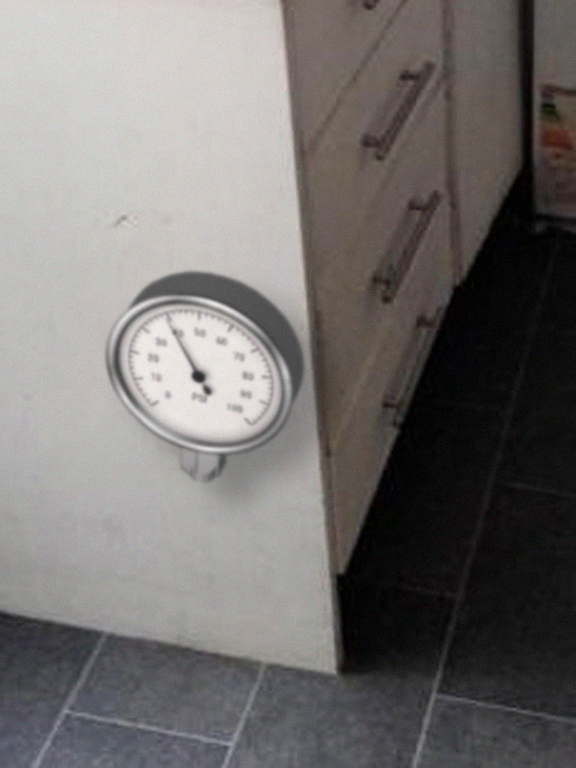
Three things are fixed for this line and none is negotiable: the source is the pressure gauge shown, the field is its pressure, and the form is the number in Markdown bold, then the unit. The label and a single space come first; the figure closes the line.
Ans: **40** psi
